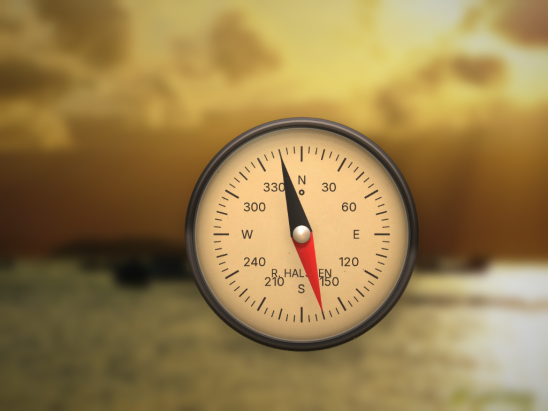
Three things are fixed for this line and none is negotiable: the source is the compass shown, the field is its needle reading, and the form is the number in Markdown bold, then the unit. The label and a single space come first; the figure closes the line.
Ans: **165** °
